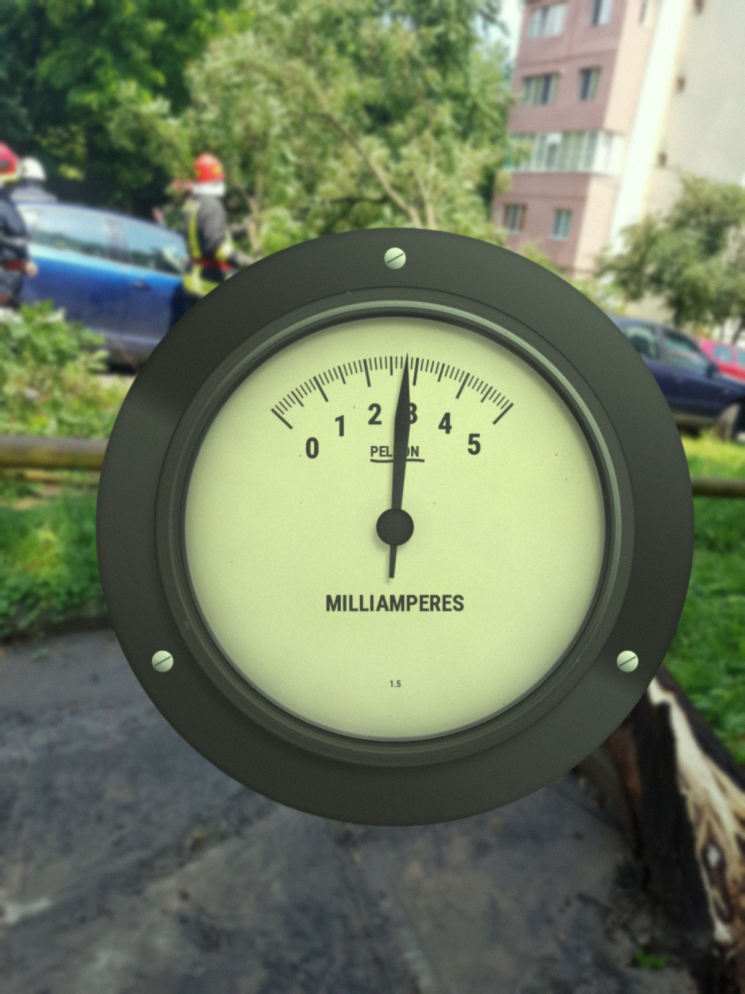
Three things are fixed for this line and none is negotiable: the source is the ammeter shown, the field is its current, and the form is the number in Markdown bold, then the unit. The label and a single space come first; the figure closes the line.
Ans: **2.8** mA
